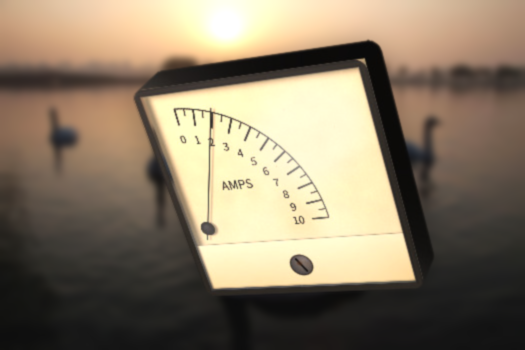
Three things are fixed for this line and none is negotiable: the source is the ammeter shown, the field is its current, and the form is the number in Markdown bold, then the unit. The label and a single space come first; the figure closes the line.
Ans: **2** A
